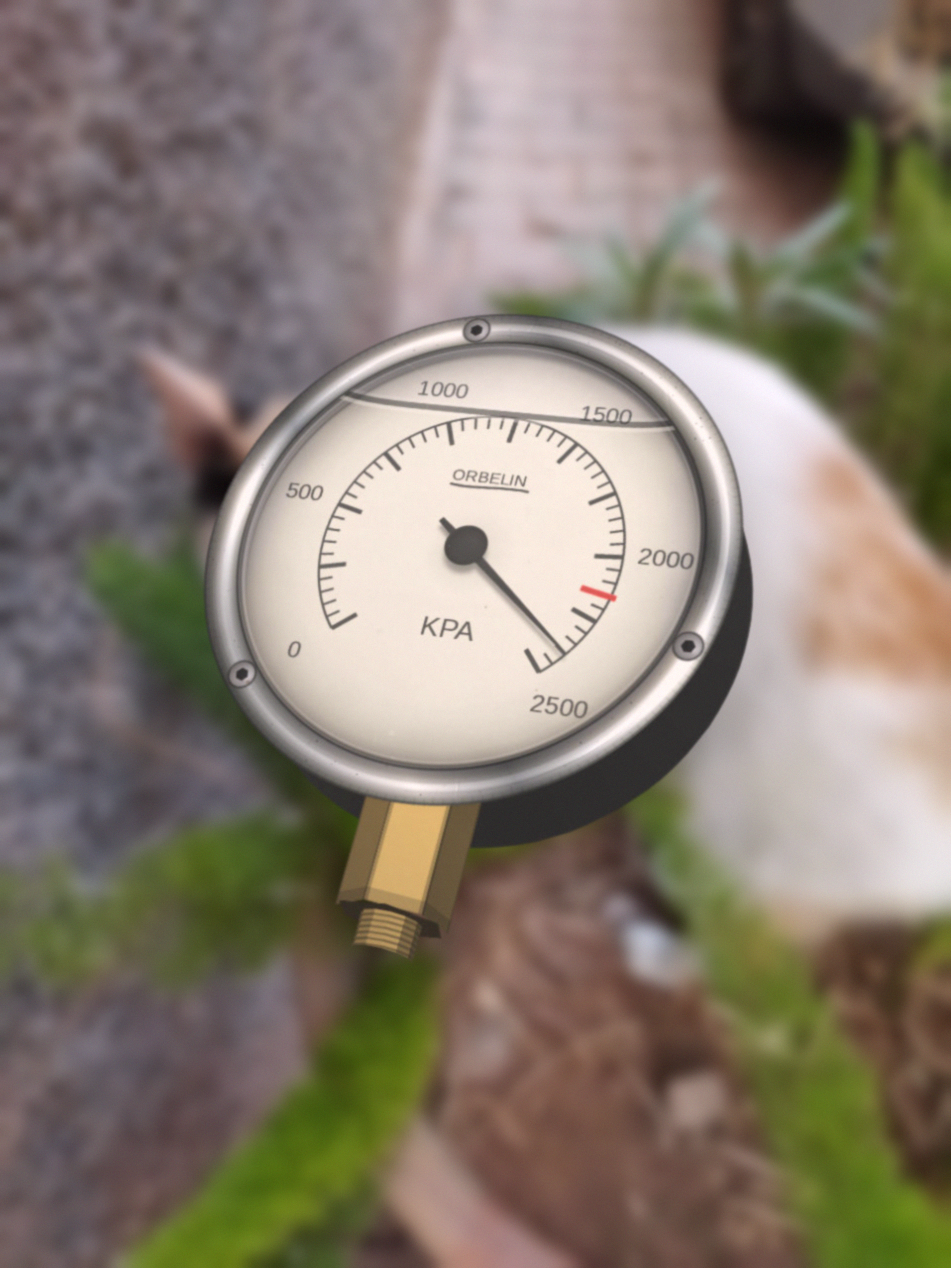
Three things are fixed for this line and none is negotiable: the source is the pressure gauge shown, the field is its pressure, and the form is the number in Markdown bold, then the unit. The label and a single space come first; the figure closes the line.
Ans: **2400** kPa
